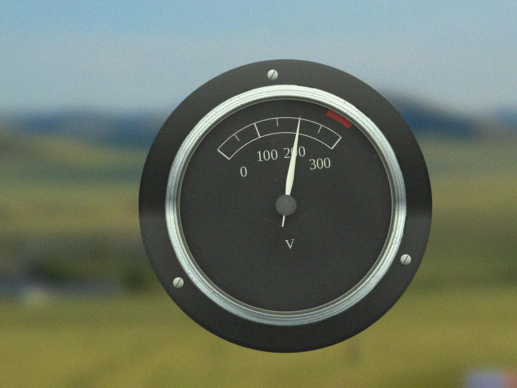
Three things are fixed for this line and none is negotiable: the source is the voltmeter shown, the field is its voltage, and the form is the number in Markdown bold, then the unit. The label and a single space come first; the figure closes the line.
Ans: **200** V
